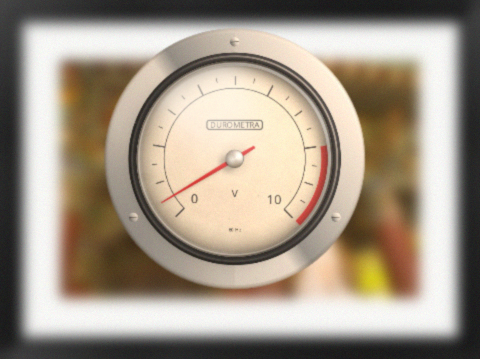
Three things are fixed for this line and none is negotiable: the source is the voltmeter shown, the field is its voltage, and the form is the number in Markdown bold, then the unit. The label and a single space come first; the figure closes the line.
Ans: **0.5** V
